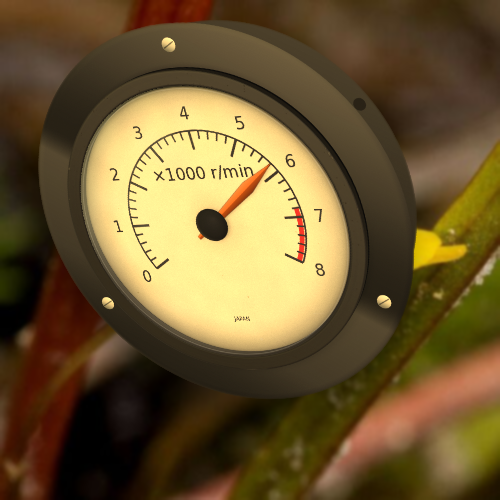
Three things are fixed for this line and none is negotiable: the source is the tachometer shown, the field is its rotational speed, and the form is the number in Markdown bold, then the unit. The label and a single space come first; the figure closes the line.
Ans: **5800** rpm
